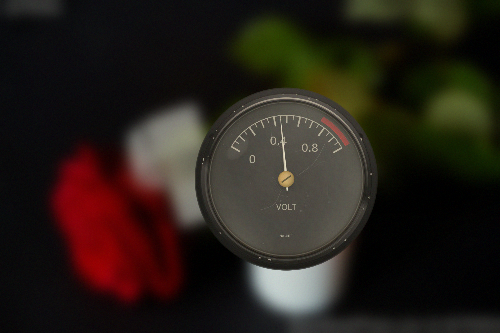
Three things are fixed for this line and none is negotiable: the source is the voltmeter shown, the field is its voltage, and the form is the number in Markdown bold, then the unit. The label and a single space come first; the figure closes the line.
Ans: **0.45** V
